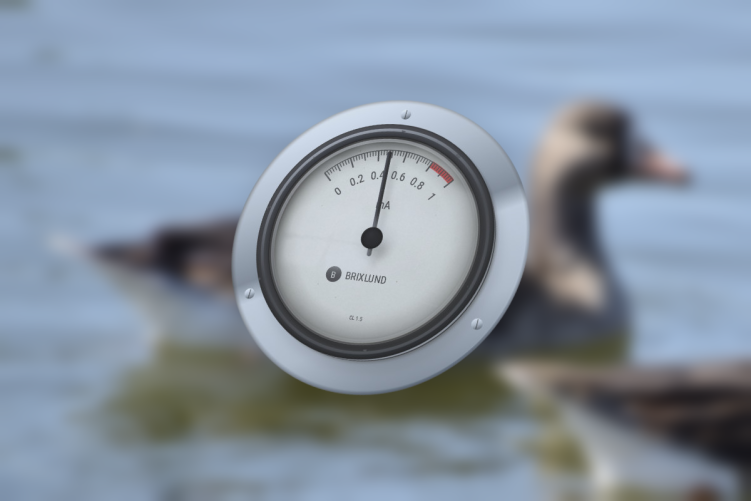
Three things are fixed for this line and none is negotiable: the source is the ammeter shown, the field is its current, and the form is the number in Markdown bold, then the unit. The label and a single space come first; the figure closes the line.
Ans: **0.5** mA
